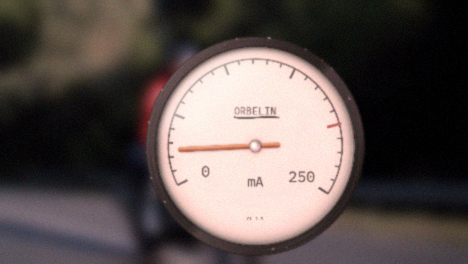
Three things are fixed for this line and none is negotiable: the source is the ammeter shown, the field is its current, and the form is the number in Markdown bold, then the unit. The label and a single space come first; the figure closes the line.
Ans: **25** mA
